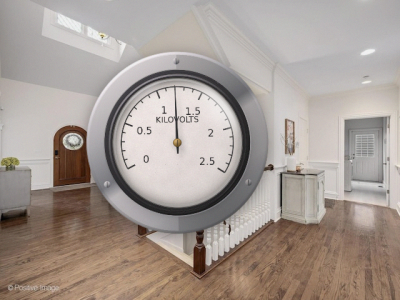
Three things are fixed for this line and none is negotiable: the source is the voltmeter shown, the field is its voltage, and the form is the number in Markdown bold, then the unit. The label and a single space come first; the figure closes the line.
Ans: **1.2** kV
